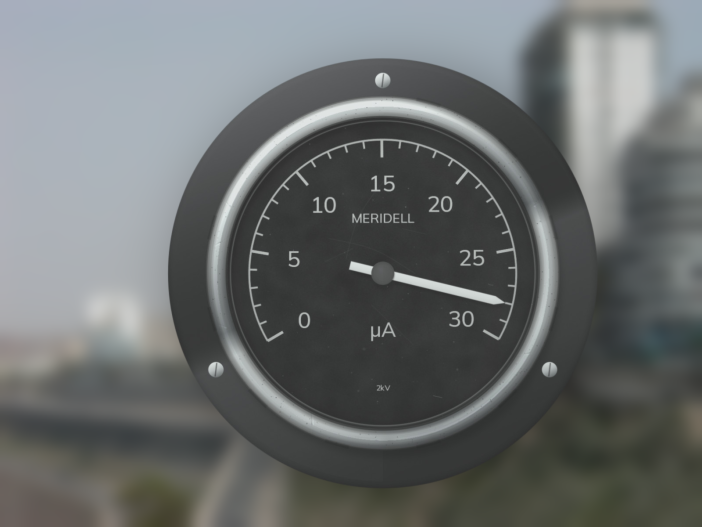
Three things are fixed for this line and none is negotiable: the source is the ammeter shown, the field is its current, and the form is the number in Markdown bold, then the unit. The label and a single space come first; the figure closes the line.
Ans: **28** µA
